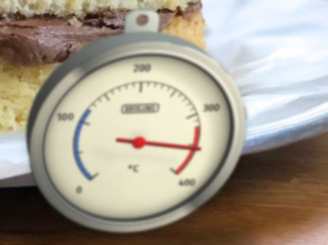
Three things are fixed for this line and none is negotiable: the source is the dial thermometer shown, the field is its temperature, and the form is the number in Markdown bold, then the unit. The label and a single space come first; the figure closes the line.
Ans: **350** °C
